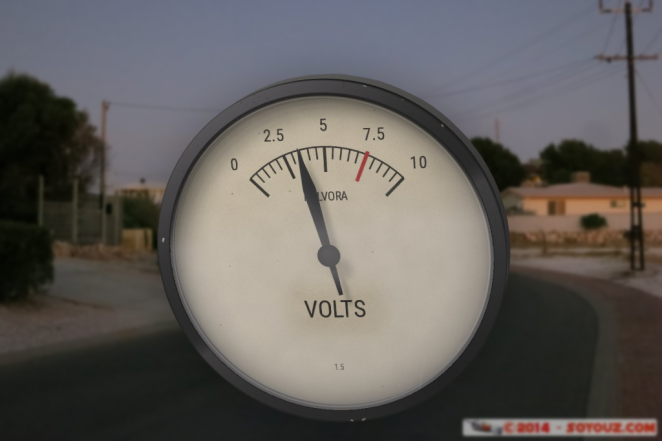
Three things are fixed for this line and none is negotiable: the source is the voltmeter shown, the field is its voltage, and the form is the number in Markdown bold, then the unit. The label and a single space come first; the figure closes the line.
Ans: **3.5** V
